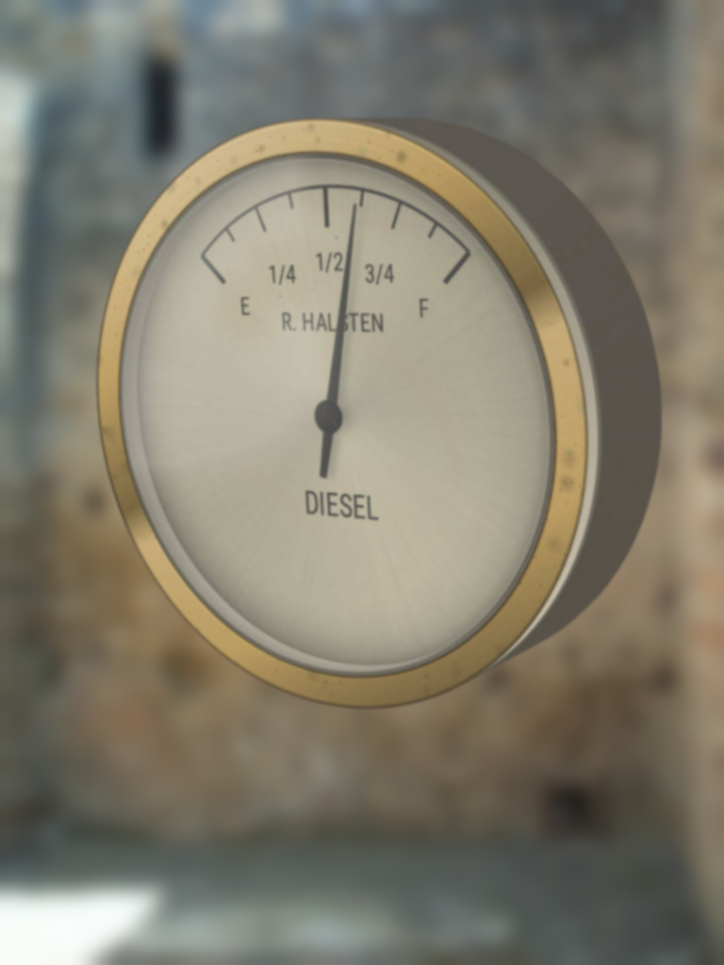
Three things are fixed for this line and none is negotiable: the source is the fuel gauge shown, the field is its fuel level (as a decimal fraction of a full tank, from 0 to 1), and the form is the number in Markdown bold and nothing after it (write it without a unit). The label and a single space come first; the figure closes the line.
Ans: **0.625**
